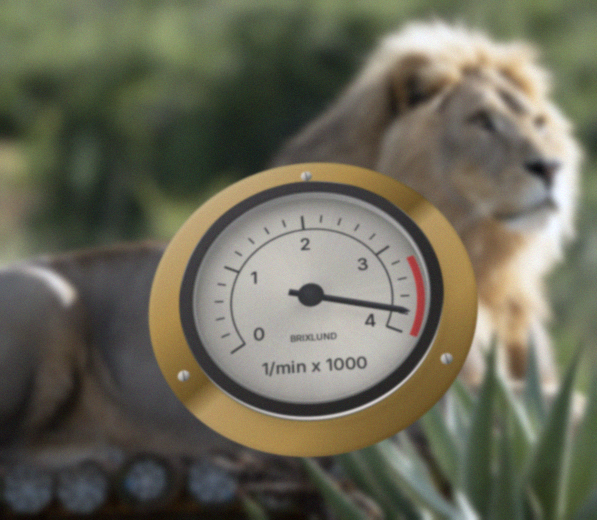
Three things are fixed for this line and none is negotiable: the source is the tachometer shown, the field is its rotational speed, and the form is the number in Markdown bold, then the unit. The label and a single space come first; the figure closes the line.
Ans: **3800** rpm
